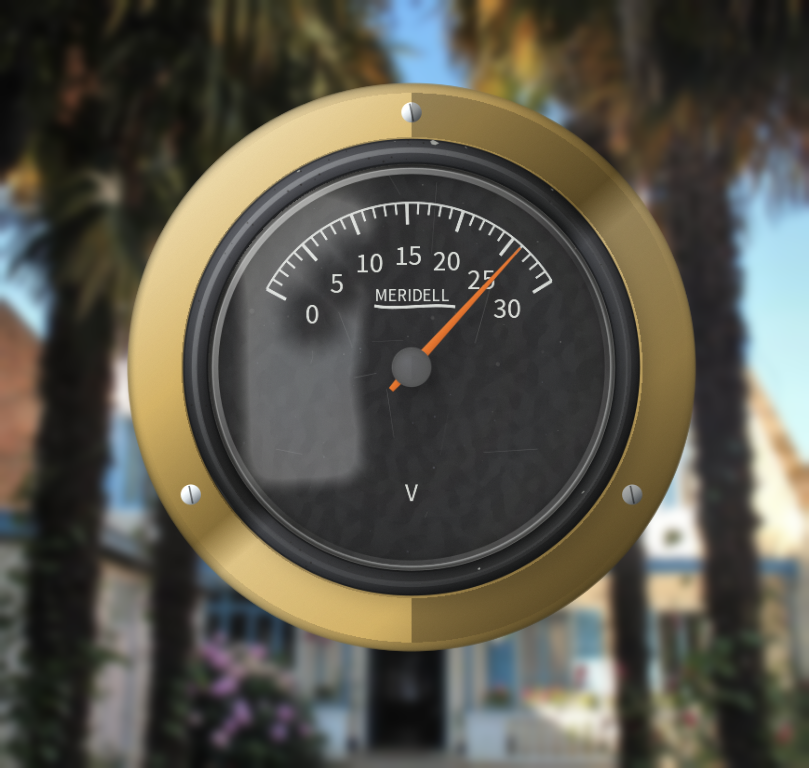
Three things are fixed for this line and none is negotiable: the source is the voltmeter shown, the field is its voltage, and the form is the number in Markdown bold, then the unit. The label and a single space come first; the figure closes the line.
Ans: **26** V
